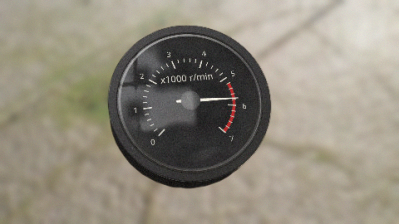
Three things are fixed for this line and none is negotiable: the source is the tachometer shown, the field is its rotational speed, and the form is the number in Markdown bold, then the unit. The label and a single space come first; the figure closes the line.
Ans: **5800** rpm
